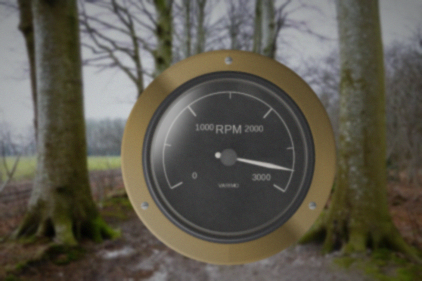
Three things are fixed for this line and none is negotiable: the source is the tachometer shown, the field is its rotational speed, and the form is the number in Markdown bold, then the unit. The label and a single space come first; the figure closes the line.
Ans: **2750** rpm
